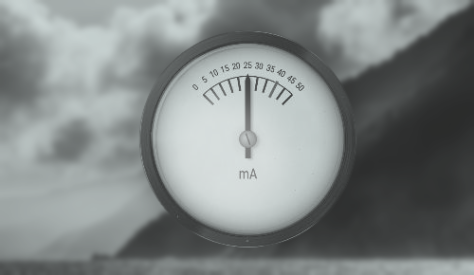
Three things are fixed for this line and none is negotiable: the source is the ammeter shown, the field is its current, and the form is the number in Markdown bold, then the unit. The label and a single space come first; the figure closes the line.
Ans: **25** mA
